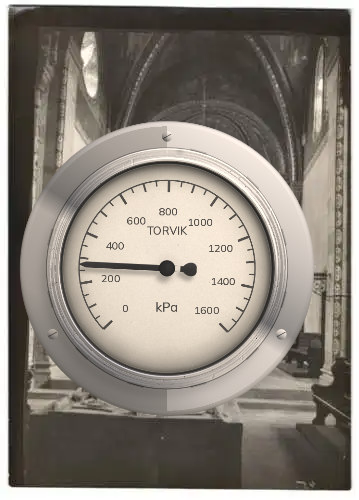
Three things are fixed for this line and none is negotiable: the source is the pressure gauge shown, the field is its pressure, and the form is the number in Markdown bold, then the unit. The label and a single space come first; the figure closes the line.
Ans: **275** kPa
